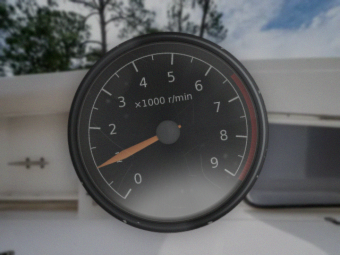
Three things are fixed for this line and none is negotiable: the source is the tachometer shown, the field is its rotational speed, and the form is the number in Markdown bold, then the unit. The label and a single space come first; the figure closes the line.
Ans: **1000** rpm
